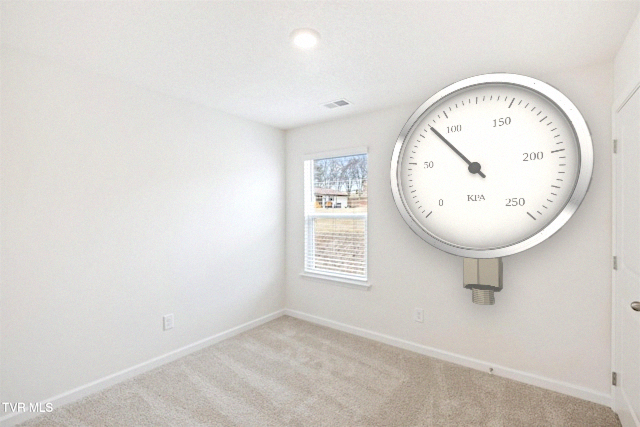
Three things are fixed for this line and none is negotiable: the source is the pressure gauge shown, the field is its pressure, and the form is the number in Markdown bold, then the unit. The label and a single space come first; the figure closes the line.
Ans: **85** kPa
